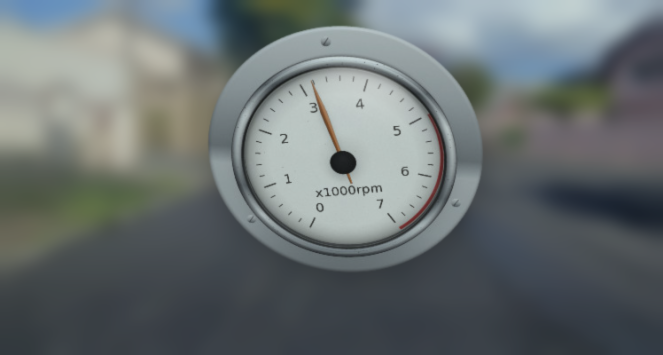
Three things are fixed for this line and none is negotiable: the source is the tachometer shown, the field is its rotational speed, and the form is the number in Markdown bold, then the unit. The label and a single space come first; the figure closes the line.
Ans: **3200** rpm
